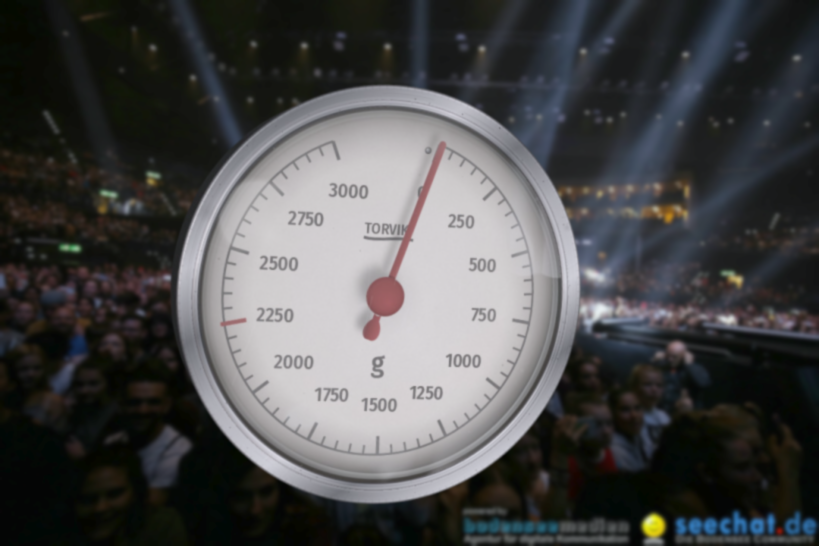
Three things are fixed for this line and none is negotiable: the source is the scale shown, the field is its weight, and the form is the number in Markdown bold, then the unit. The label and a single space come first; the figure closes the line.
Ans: **0** g
